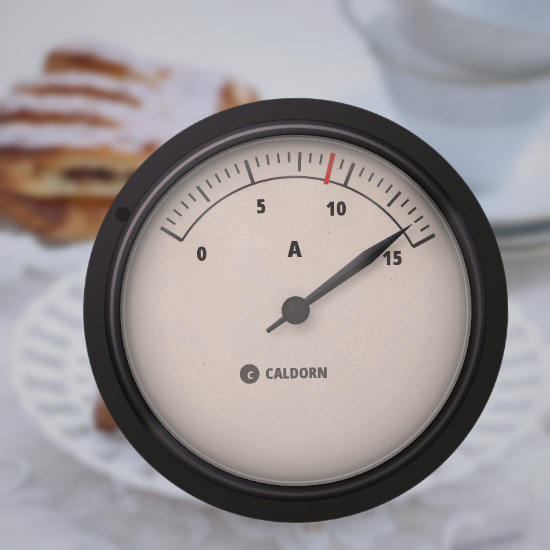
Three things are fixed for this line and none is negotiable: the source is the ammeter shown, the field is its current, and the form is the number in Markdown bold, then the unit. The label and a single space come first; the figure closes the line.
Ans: **14** A
